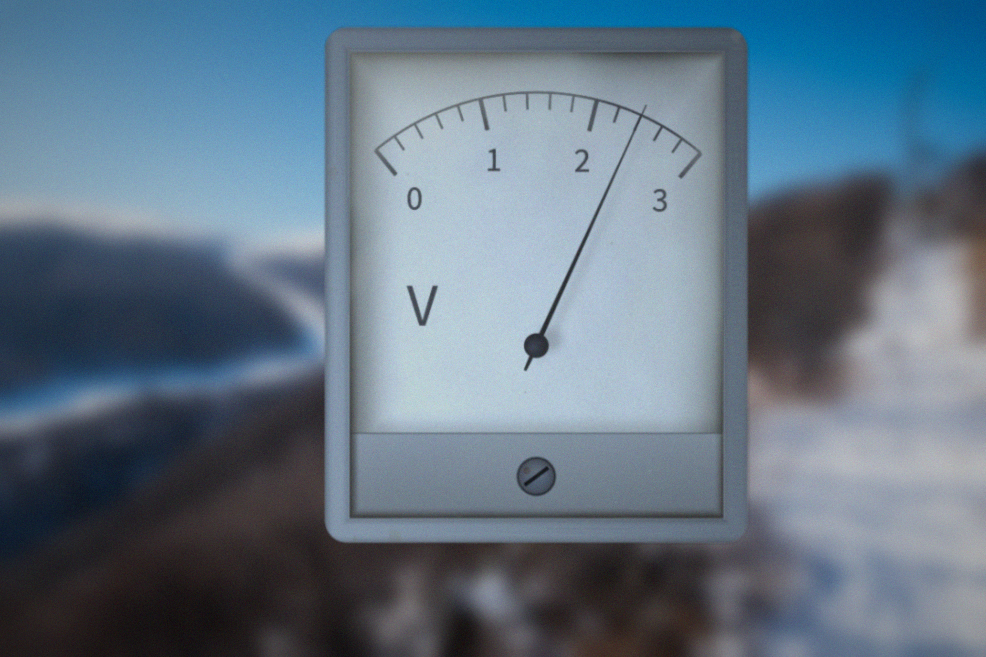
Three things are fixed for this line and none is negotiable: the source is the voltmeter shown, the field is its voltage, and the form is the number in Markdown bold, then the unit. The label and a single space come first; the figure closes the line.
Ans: **2.4** V
